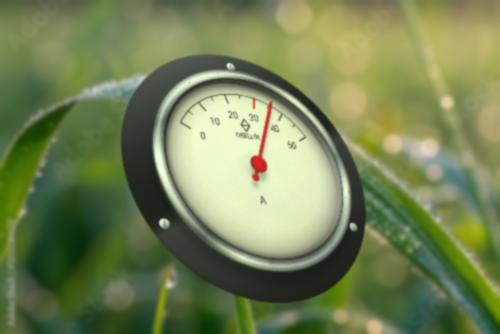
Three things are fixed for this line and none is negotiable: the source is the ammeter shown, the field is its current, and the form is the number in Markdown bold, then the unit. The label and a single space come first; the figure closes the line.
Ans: **35** A
